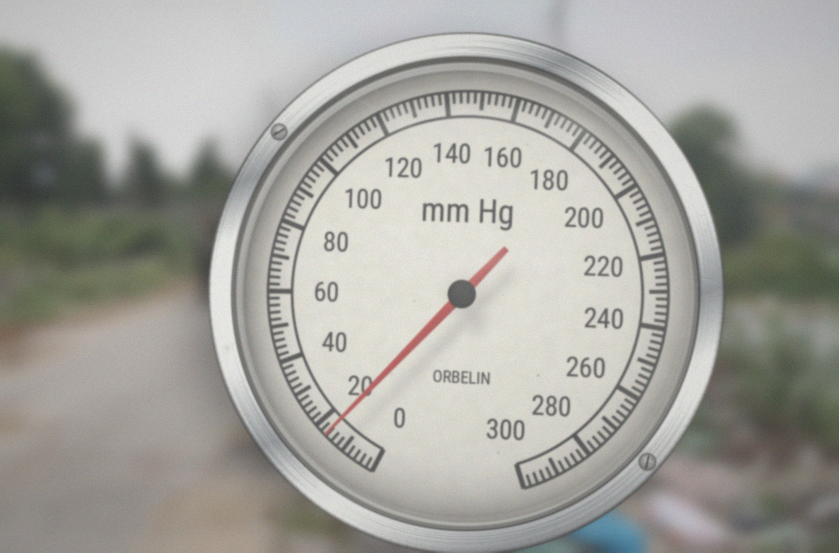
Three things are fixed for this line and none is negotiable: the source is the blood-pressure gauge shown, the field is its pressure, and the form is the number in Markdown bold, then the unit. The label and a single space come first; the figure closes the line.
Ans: **16** mmHg
